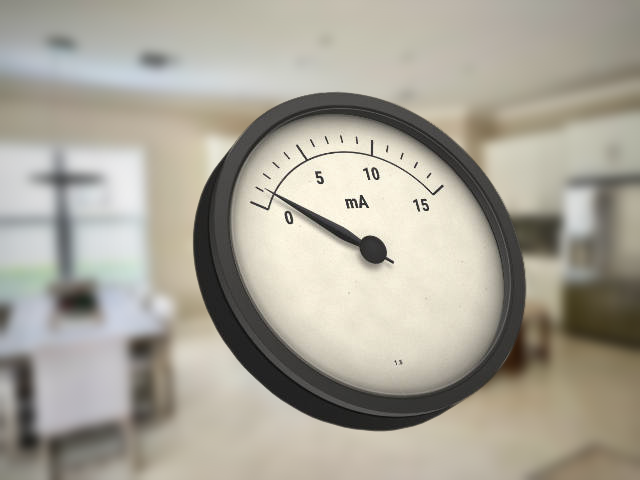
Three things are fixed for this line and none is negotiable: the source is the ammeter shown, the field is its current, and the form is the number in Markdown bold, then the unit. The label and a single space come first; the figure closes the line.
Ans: **1** mA
